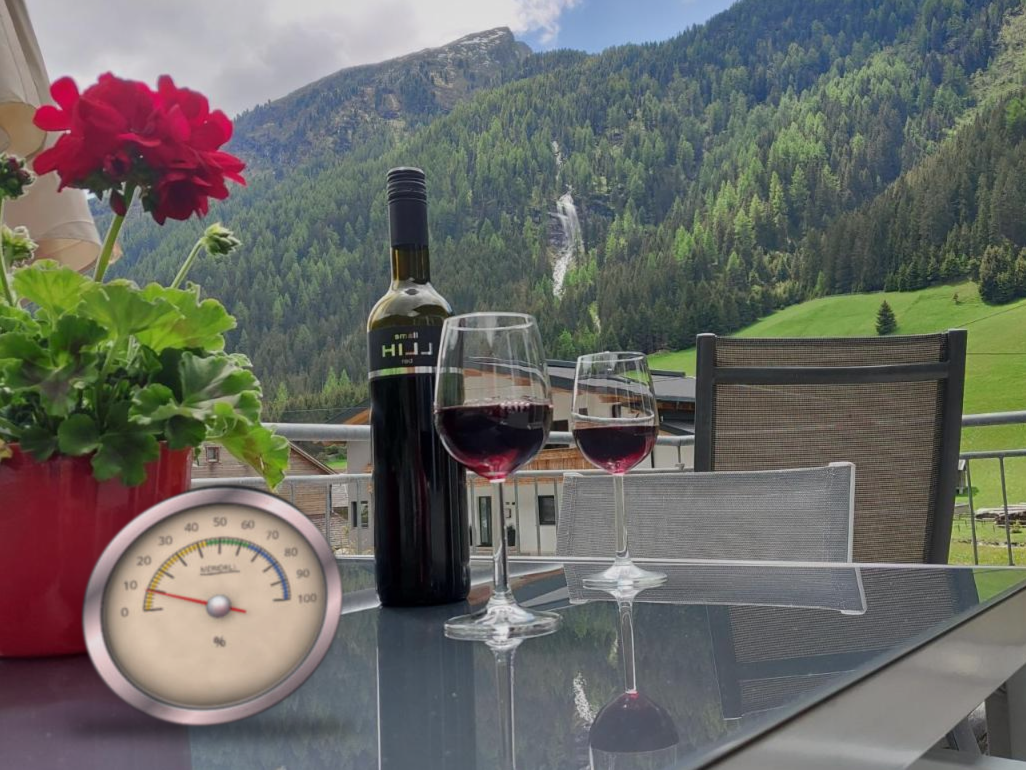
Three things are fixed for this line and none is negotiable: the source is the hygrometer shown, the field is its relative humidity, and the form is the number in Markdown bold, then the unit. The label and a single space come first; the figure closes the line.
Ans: **10** %
